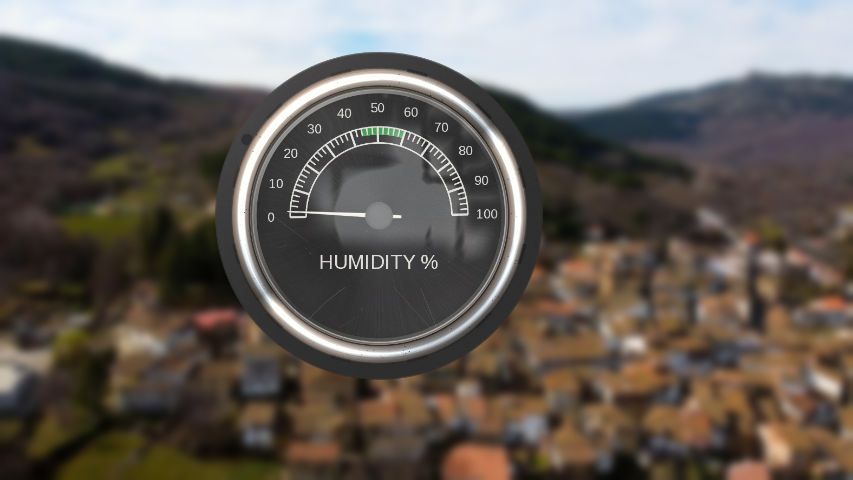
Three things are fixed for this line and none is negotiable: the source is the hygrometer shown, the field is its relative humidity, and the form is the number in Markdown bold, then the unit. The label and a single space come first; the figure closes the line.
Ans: **2** %
